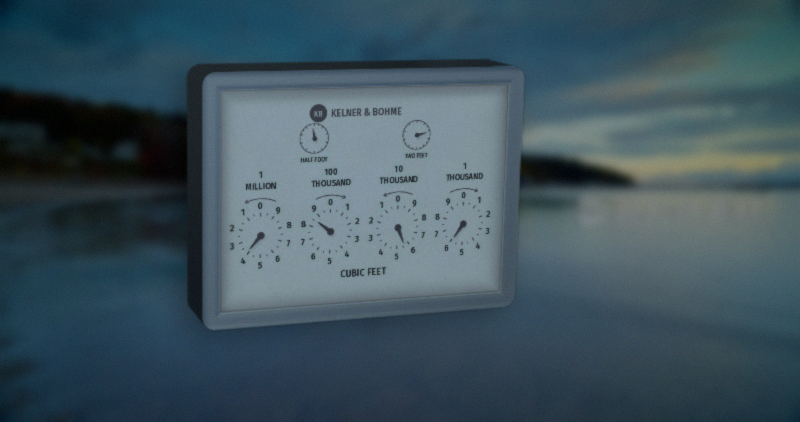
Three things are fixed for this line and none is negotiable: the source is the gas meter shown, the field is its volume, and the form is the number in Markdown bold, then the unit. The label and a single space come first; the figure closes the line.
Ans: **385600** ft³
